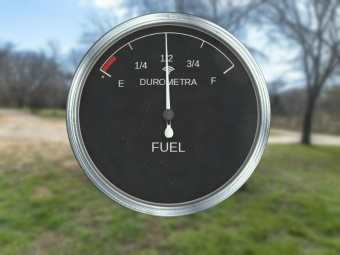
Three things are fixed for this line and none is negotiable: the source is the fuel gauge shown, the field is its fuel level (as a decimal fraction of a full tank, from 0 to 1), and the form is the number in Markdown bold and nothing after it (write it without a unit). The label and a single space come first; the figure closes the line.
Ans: **0.5**
